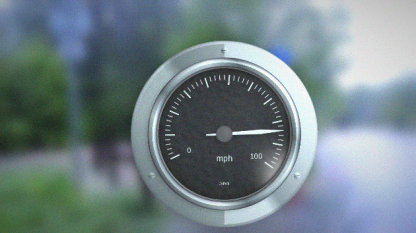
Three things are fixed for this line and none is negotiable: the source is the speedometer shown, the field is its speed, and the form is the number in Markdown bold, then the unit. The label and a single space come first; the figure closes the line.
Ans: **84** mph
